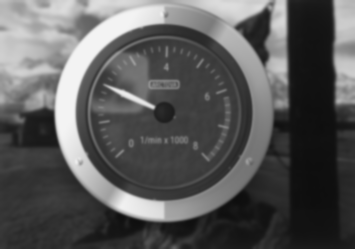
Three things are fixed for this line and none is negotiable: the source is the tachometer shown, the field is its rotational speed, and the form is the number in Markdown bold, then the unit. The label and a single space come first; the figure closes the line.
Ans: **2000** rpm
